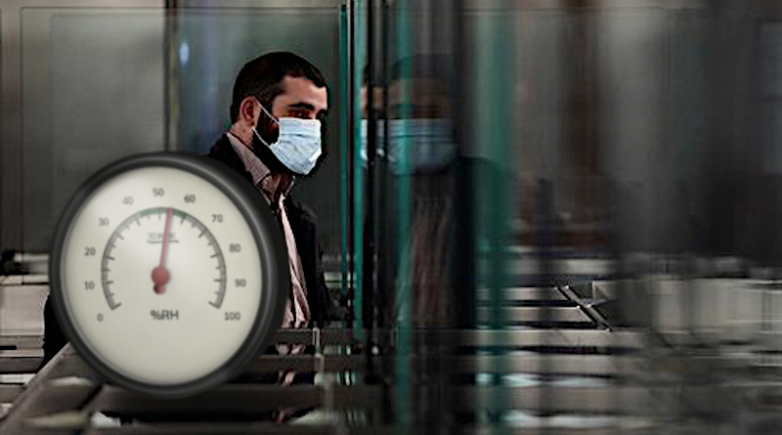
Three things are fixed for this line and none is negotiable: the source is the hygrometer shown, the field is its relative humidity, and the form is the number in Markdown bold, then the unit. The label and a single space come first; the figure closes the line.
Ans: **55** %
